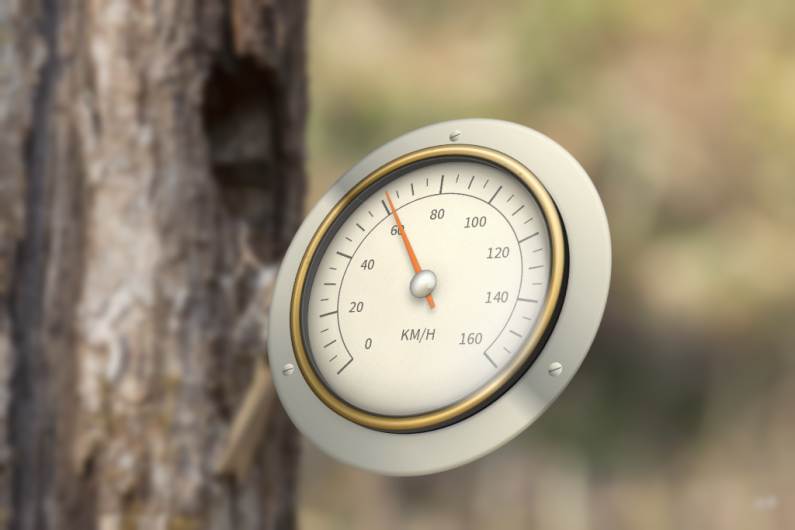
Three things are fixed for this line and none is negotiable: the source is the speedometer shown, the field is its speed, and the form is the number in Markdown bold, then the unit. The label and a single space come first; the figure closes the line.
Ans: **62.5** km/h
